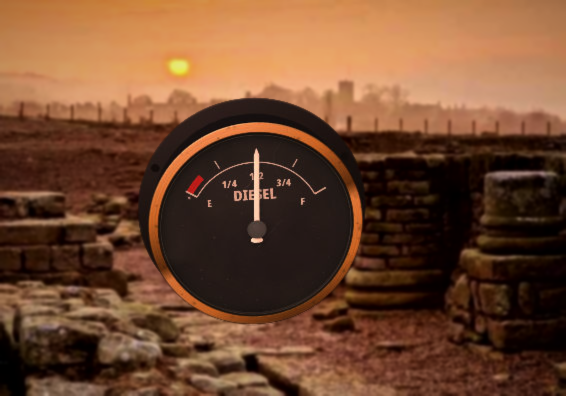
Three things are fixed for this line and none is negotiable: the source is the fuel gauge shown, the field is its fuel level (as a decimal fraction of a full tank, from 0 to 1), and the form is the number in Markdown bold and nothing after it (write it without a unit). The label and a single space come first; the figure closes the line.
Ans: **0.5**
